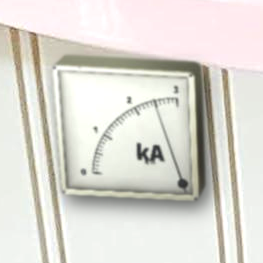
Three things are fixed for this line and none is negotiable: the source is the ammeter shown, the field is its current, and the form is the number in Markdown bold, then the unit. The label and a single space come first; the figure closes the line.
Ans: **2.5** kA
